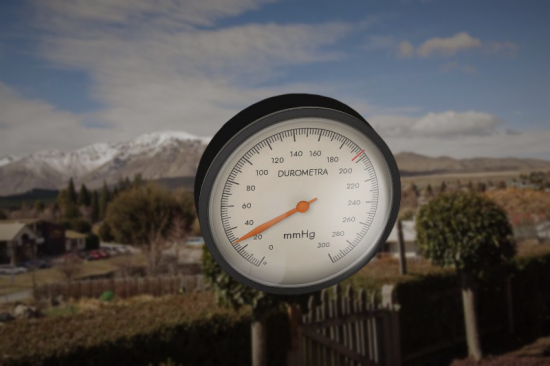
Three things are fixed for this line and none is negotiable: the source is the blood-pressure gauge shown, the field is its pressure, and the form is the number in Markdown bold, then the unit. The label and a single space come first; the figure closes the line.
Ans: **30** mmHg
